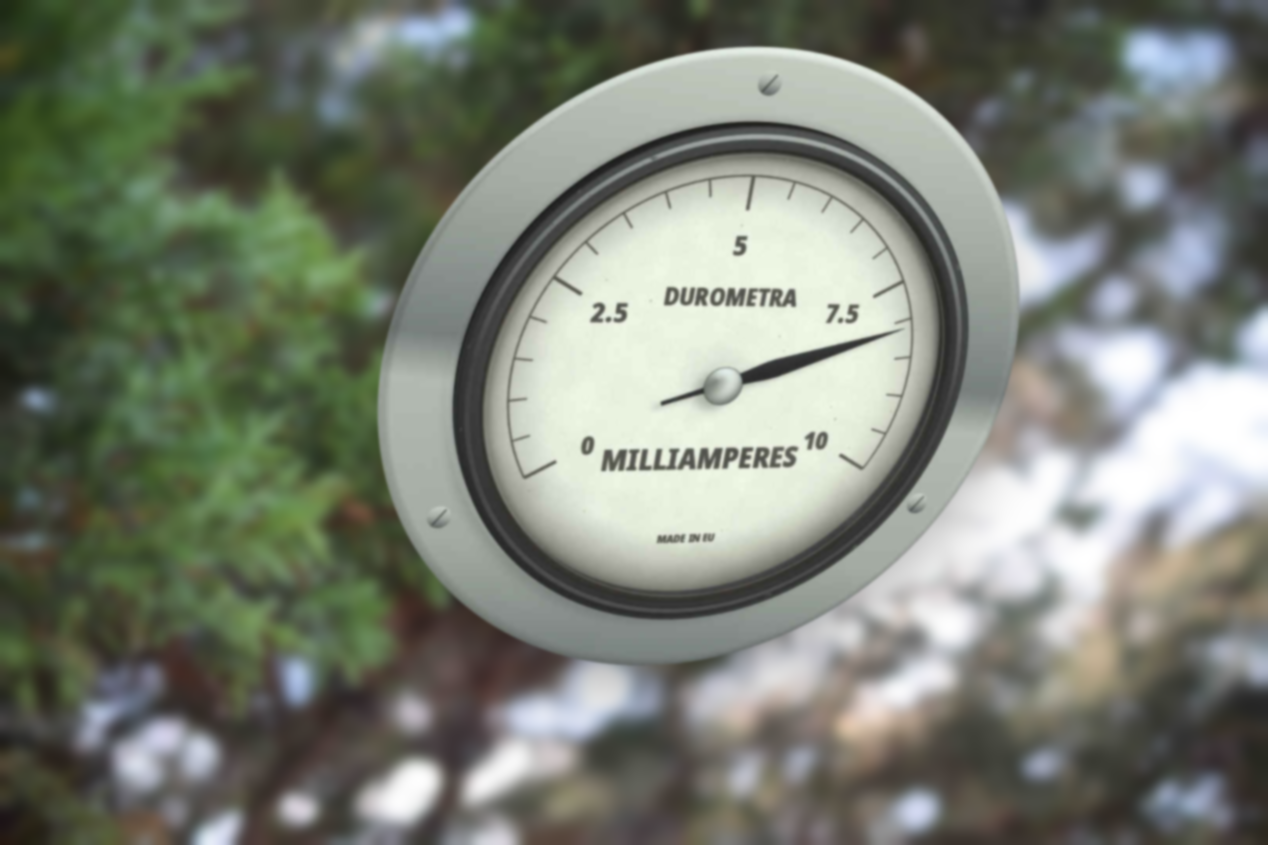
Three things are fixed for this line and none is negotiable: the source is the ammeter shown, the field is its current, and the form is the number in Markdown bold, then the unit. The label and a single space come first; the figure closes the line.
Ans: **8** mA
